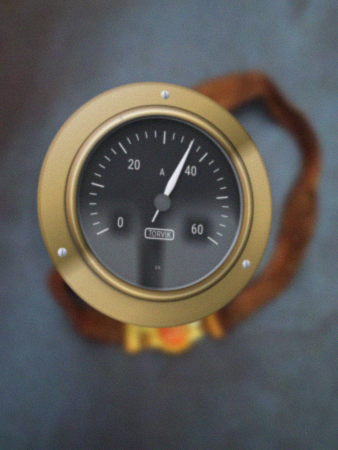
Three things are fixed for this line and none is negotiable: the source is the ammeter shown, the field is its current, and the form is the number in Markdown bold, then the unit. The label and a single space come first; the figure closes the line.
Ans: **36** A
